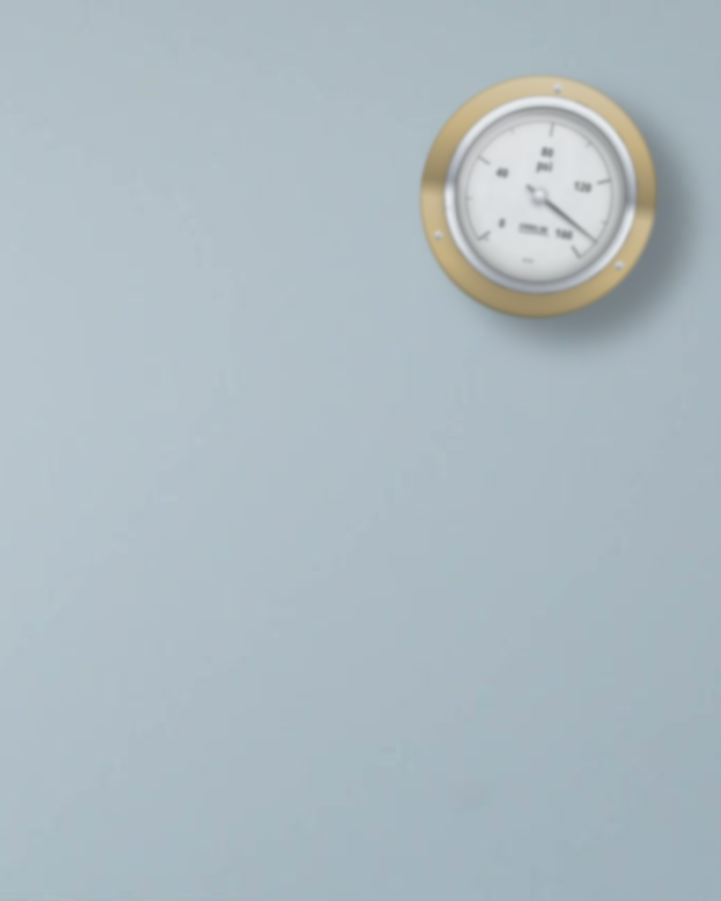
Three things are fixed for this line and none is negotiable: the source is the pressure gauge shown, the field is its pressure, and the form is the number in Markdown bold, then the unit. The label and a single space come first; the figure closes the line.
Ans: **150** psi
